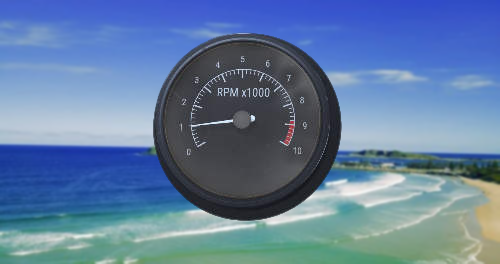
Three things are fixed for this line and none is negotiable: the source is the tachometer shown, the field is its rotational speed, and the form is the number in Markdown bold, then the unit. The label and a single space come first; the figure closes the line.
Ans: **1000** rpm
